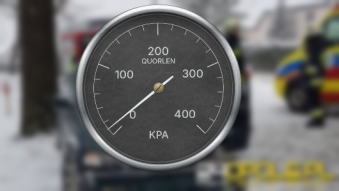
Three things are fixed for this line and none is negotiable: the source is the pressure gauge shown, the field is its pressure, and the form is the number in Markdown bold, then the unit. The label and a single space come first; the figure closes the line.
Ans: **10** kPa
